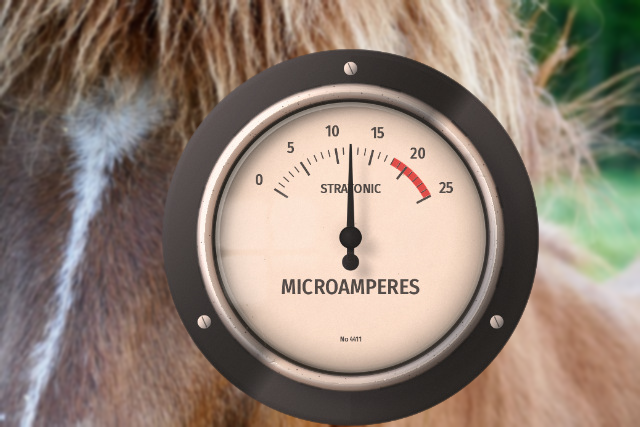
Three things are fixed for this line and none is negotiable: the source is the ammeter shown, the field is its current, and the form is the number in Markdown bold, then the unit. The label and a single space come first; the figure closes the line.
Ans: **12** µA
